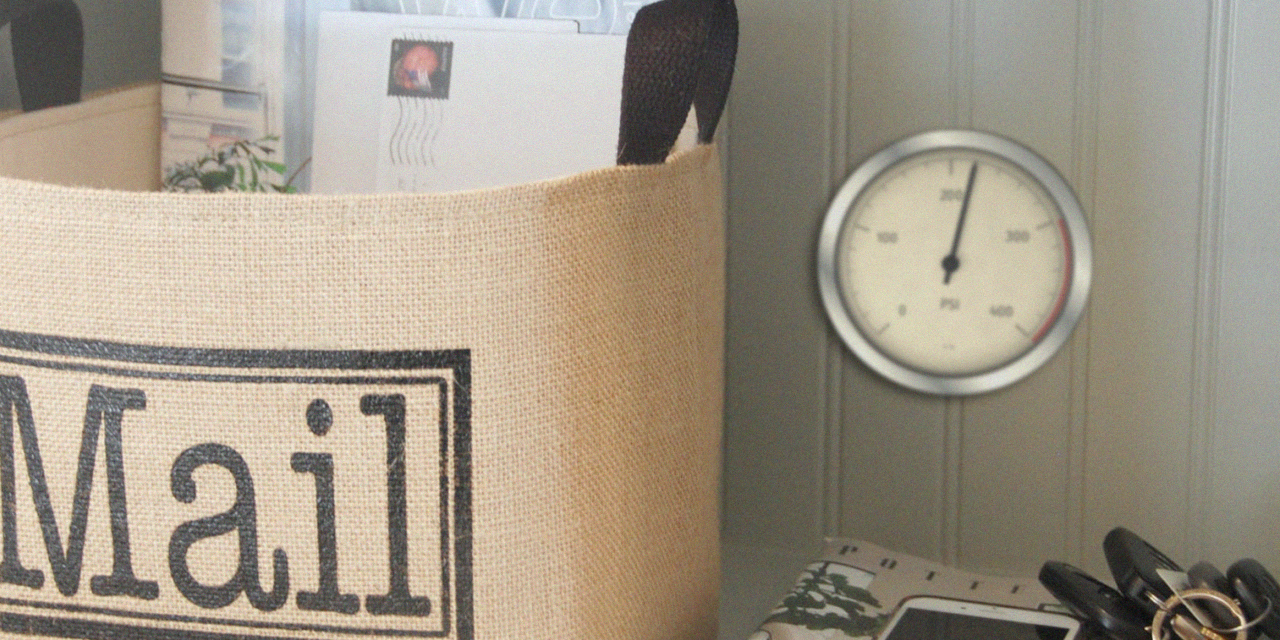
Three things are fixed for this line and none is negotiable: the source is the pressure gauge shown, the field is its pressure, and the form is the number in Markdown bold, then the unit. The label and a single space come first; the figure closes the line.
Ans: **220** psi
